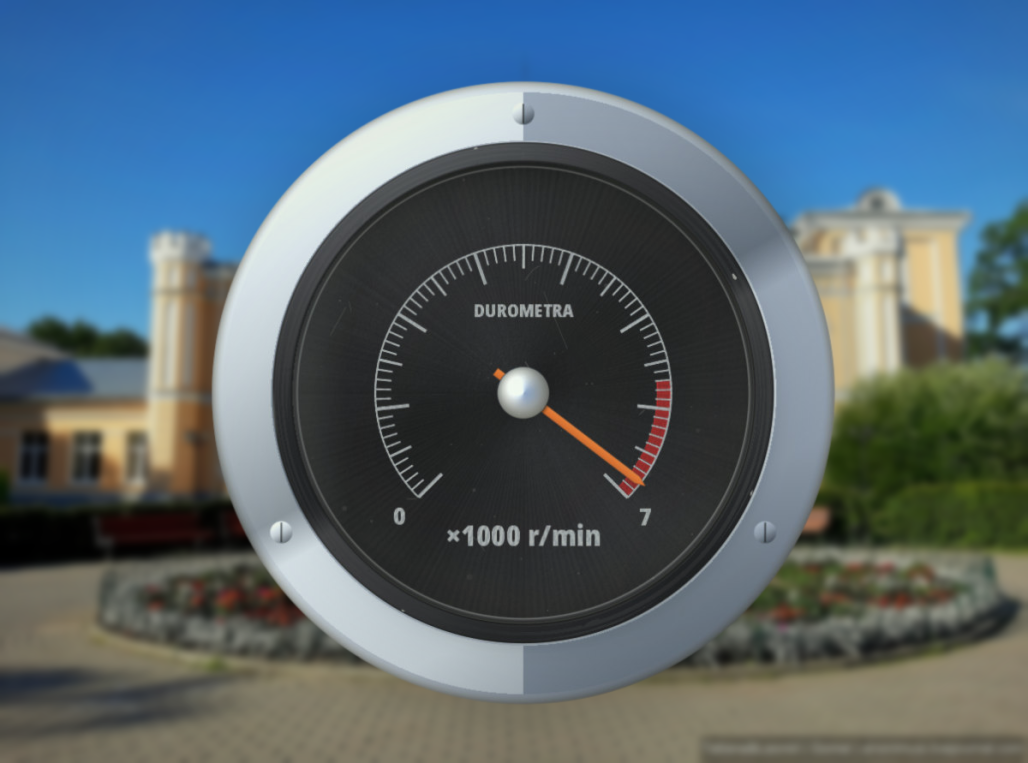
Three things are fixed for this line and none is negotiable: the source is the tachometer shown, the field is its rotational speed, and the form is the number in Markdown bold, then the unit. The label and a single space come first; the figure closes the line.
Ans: **6800** rpm
